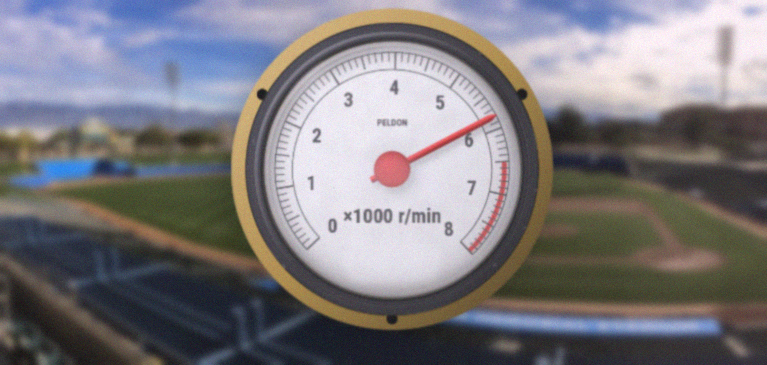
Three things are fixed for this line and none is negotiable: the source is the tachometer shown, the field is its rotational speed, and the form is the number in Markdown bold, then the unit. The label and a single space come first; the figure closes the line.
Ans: **5800** rpm
